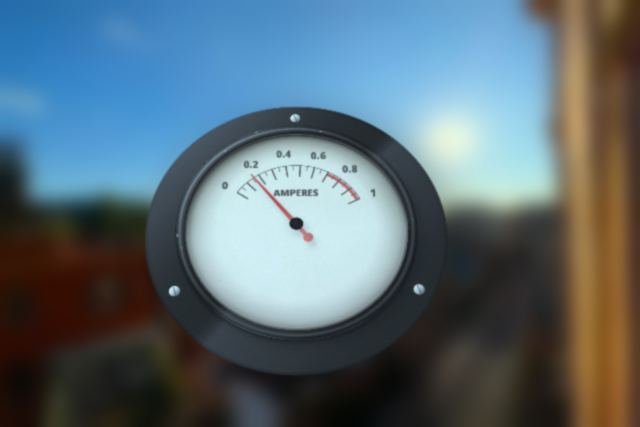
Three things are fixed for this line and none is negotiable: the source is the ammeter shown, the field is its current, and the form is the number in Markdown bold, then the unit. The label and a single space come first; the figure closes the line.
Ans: **0.15** A
